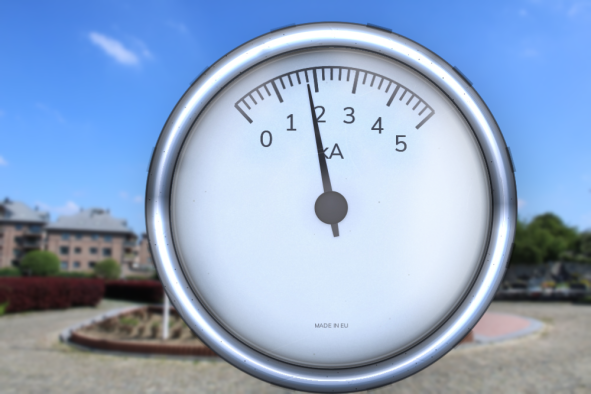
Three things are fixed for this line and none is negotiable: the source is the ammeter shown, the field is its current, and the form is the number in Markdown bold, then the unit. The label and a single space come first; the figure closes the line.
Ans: **1.8** kA
